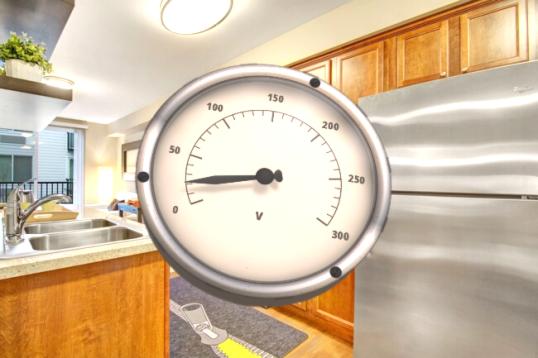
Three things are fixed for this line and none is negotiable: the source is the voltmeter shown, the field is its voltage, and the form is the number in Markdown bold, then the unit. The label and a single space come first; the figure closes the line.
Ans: **20** V
